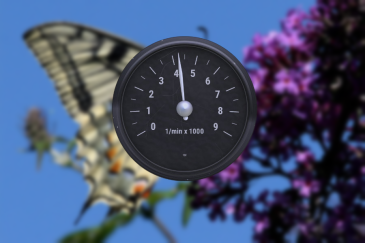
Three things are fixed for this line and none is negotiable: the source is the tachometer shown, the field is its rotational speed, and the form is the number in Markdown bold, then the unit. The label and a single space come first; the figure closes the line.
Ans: **4250** rpm
